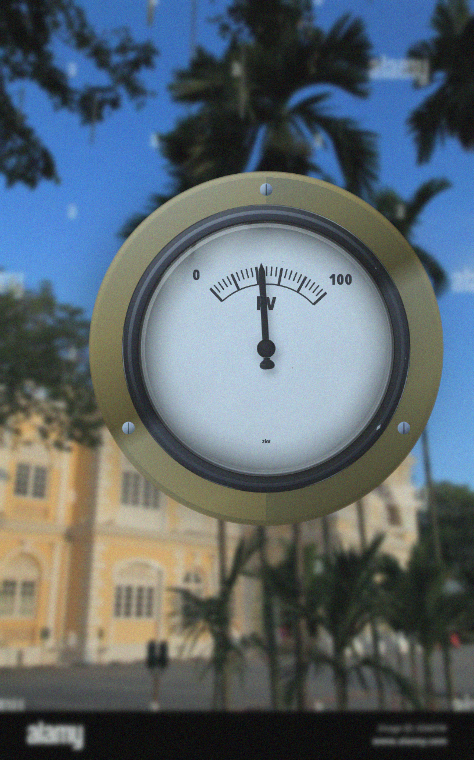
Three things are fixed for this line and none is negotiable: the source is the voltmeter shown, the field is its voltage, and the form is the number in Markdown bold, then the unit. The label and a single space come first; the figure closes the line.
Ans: **44** kV
